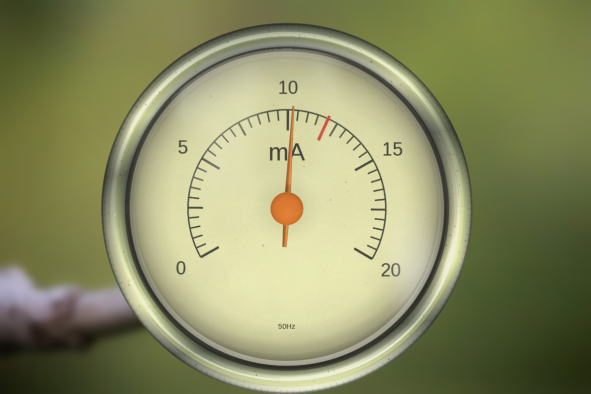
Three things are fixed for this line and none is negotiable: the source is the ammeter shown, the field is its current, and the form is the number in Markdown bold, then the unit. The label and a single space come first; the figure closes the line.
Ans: **10.25** mA
